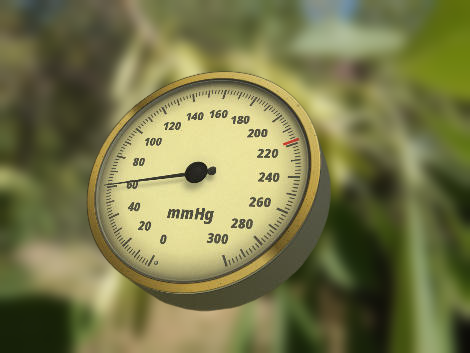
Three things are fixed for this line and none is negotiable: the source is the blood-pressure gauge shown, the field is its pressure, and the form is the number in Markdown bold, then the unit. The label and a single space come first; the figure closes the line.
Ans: **60** mmHg
